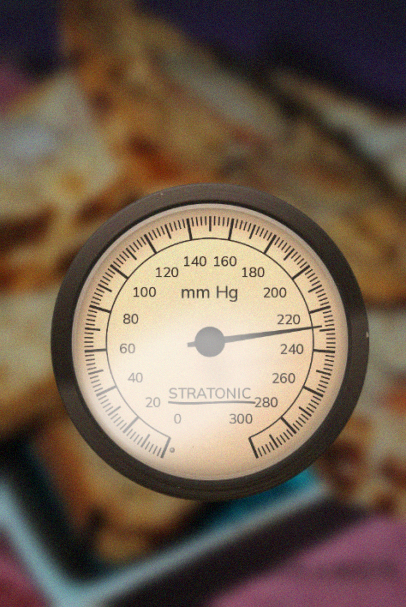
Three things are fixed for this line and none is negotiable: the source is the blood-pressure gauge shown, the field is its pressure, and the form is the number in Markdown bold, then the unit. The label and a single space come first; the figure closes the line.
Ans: **228** mmHg
